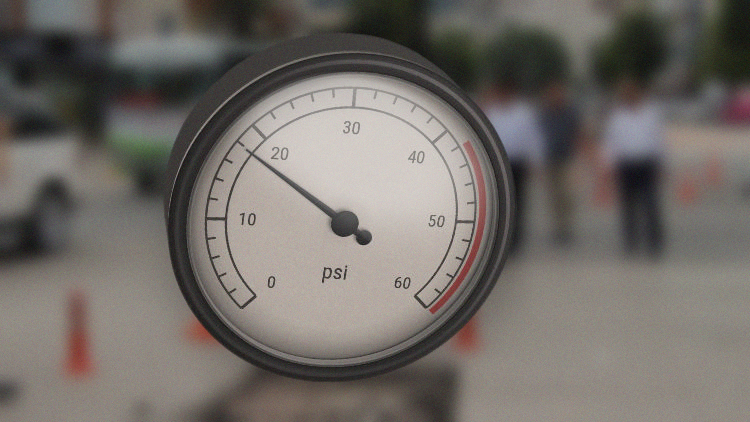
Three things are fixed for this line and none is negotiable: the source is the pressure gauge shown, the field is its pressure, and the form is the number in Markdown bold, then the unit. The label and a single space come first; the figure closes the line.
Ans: **18** psi
